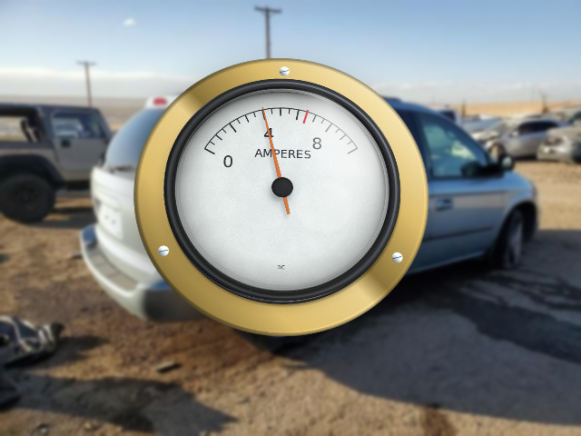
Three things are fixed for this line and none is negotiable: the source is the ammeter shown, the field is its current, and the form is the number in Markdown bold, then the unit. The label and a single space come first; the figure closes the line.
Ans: **4** A
